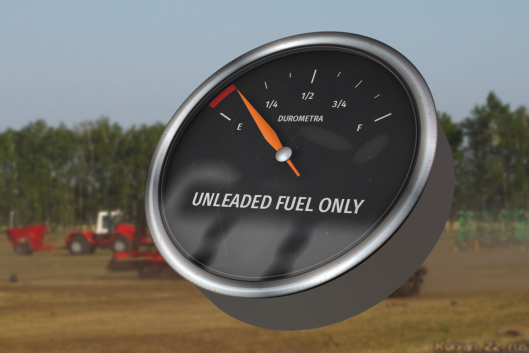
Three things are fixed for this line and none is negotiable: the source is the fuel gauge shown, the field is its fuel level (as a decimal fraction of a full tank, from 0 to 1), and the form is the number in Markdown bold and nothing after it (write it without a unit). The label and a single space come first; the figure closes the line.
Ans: **0.125**
